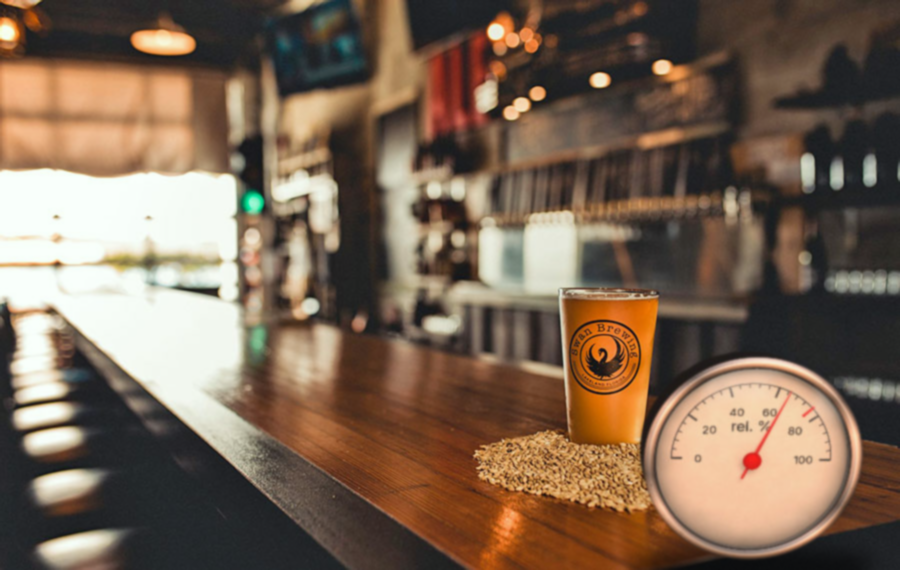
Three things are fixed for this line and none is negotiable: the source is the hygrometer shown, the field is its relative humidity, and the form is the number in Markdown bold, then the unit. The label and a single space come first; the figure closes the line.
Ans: **64** %
